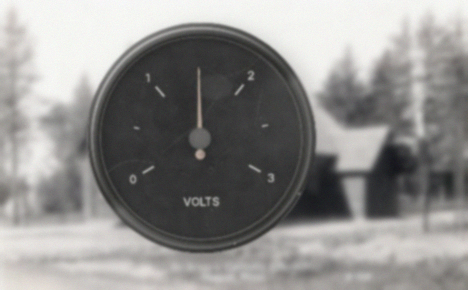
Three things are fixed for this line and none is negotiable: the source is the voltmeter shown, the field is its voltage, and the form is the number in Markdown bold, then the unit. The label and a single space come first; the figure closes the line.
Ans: **1.5** V
